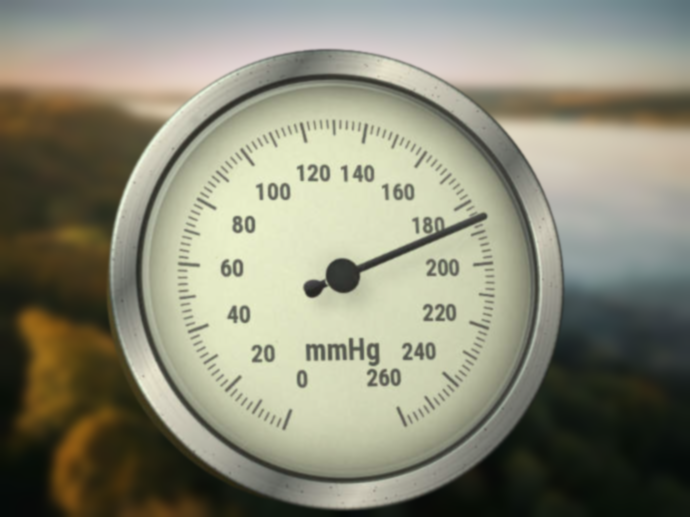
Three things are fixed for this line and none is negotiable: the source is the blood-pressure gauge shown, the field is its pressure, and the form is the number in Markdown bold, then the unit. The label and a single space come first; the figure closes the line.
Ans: **186** mmHg
